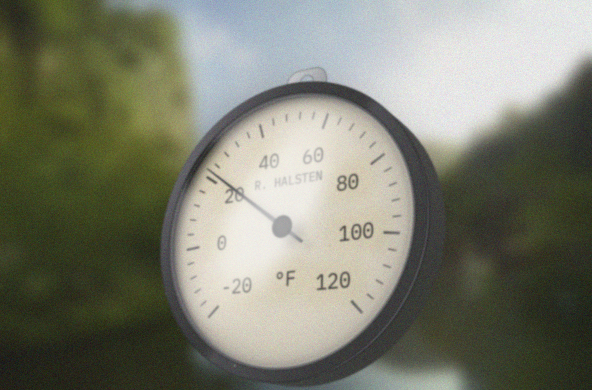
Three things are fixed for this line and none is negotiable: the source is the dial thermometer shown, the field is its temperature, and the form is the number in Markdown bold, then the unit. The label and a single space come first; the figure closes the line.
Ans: **22** °F
